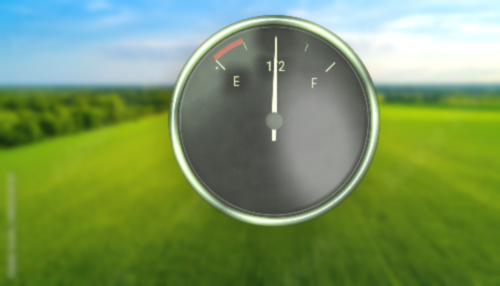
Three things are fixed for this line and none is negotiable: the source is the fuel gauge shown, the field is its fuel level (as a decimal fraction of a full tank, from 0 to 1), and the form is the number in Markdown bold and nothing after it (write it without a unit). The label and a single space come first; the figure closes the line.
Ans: **0.5**
